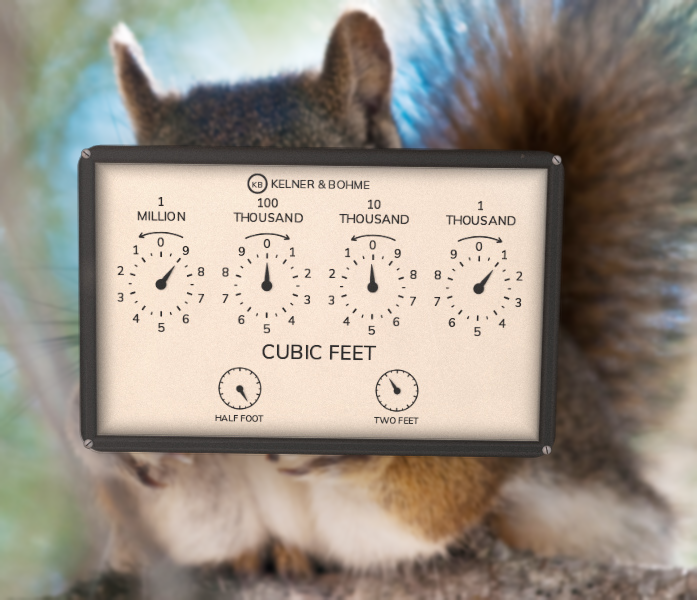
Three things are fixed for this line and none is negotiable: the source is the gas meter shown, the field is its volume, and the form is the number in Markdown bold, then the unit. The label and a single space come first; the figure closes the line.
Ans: **900100** ft³
